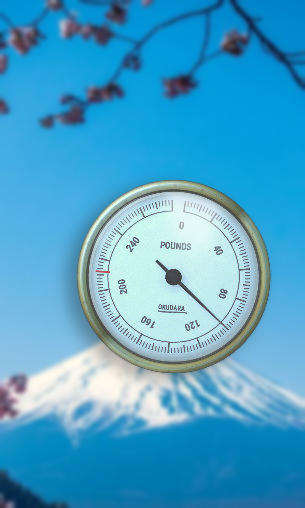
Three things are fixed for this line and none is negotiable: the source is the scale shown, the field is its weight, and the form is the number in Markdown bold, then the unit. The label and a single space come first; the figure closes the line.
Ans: **100** lb
